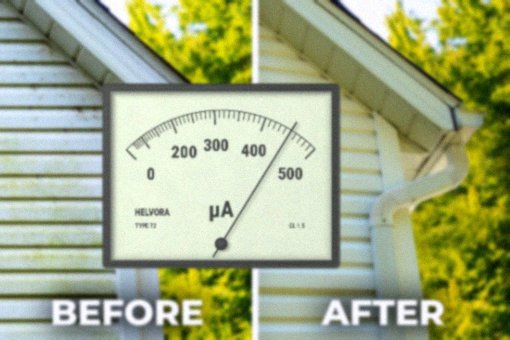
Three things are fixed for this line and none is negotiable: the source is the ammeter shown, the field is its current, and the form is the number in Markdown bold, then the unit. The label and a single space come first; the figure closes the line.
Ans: **450** µA
